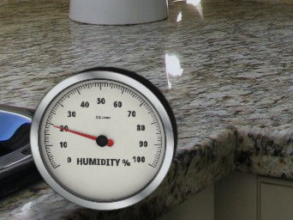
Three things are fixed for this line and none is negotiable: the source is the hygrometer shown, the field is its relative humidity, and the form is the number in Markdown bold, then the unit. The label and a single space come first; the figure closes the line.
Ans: **20** %
